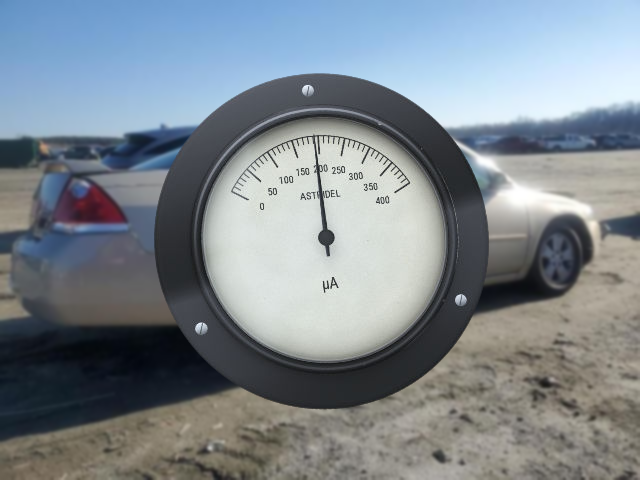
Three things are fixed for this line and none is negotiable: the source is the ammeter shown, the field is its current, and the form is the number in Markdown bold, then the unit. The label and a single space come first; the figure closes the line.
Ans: **190** µA
